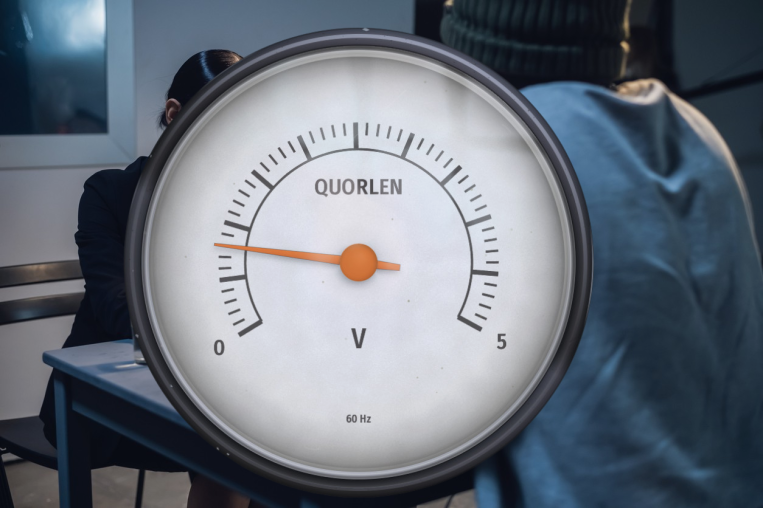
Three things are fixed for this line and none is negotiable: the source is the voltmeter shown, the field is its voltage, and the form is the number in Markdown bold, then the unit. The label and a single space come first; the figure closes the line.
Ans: **0.8** V
